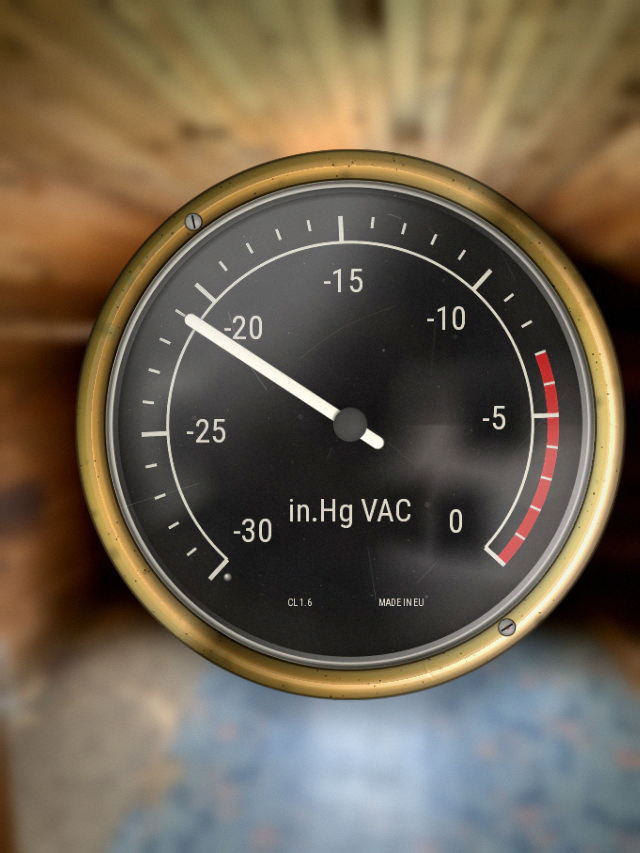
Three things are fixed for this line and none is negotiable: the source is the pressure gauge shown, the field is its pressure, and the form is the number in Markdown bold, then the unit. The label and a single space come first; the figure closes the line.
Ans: **-21** inHg
